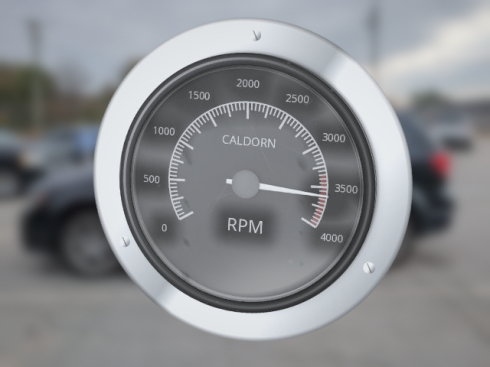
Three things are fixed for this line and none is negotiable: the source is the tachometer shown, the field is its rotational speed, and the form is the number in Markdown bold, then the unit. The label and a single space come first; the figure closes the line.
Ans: **3600** rpm
